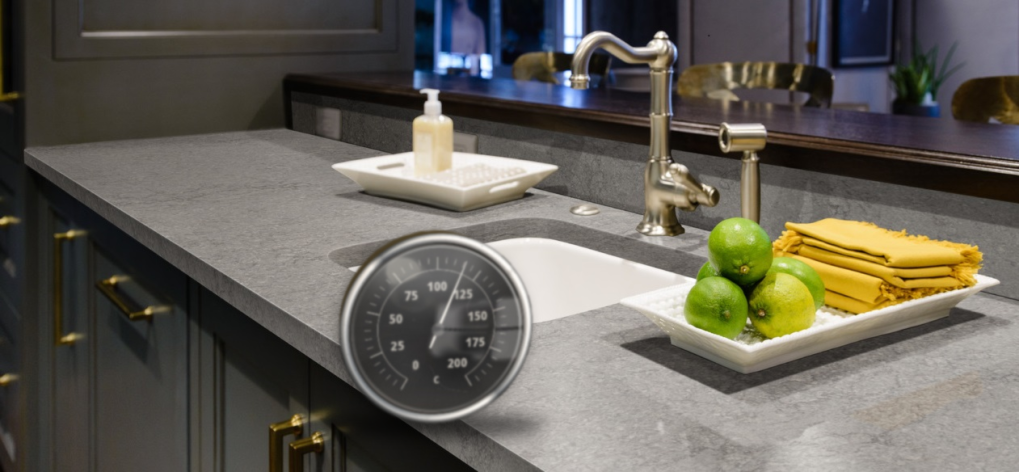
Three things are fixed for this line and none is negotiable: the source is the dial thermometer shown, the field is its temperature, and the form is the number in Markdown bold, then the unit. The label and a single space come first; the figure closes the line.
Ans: **115** °C
